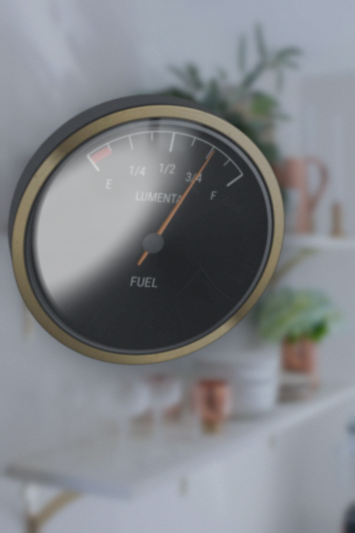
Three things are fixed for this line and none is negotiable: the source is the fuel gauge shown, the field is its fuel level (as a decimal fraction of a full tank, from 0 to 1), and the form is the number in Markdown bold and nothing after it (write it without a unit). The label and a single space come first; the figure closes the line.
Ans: **0.75**
